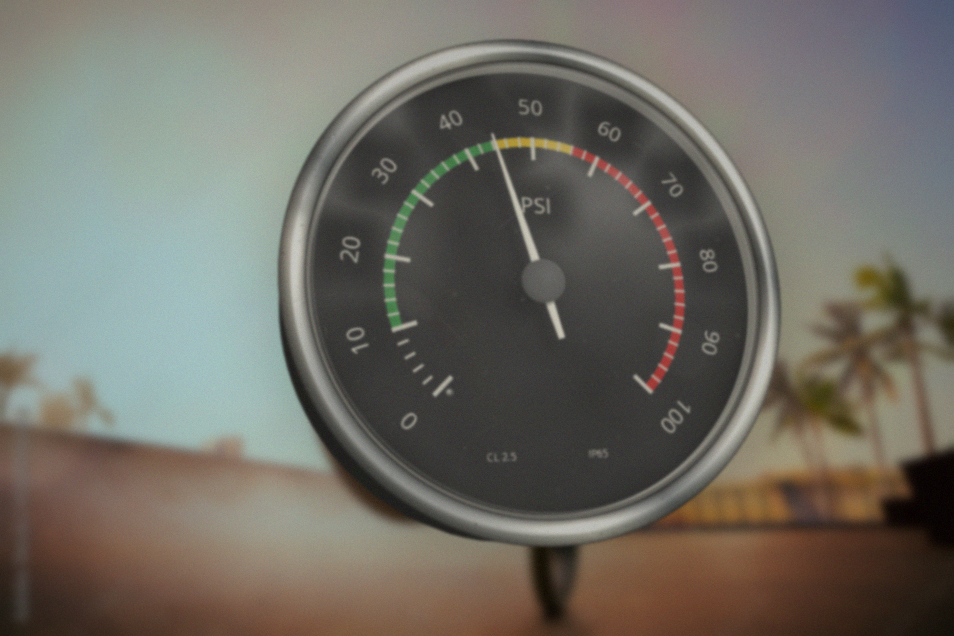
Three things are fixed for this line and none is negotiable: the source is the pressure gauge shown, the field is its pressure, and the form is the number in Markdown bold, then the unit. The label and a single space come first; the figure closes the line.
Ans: **44** psi
